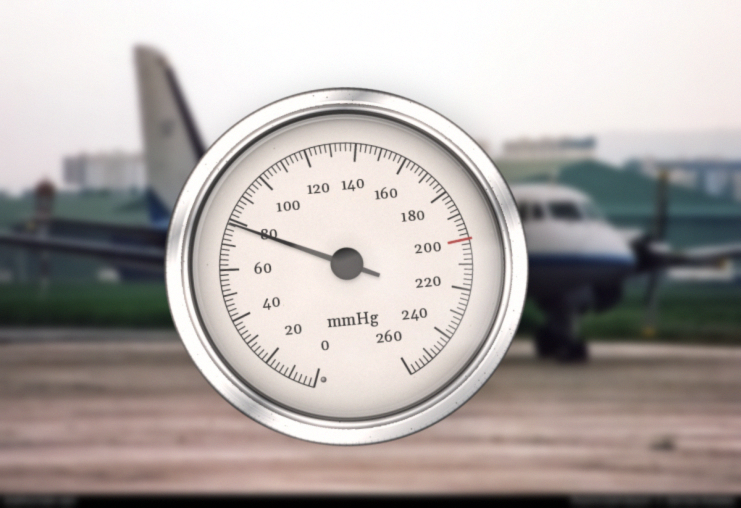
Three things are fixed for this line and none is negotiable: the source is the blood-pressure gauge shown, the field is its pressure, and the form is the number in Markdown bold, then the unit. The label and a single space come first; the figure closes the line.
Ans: **78** mmHg
